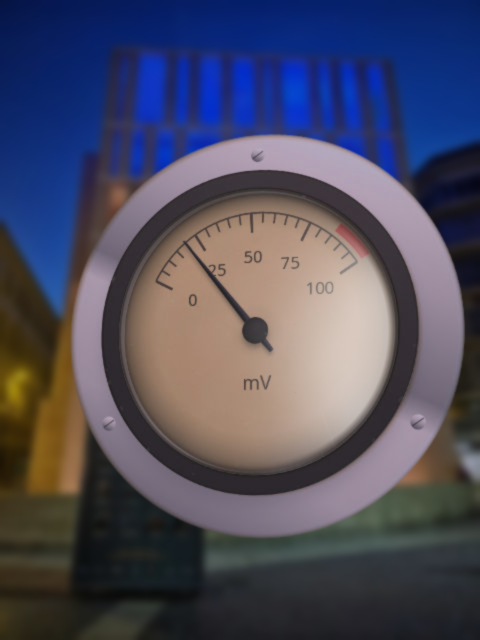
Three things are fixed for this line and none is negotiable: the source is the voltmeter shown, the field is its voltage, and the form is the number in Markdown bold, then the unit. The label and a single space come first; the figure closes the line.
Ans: **20** mV
